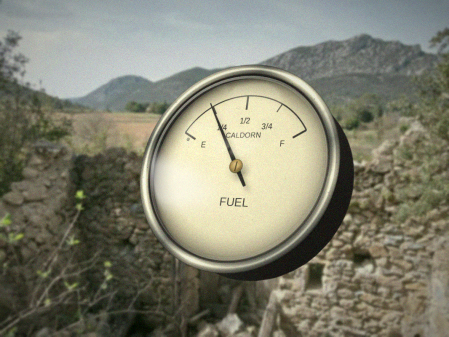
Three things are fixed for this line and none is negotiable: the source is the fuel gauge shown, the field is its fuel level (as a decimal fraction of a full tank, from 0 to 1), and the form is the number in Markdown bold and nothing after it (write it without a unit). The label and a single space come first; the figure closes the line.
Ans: **0.25**
